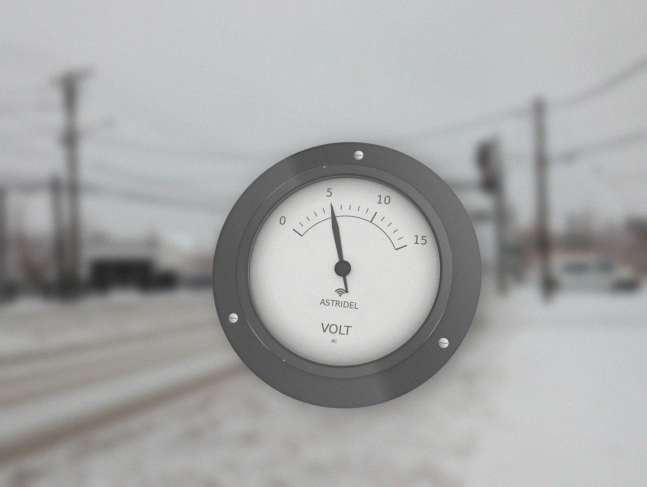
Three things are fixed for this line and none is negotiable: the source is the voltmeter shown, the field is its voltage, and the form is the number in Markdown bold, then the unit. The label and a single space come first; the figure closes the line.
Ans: **5** V
